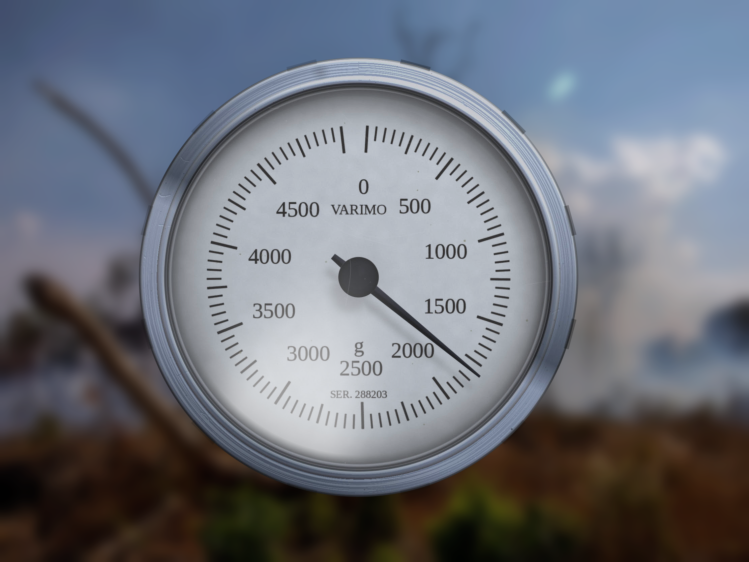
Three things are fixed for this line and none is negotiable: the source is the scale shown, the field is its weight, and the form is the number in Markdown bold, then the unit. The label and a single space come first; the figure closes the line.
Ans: **1800** g
